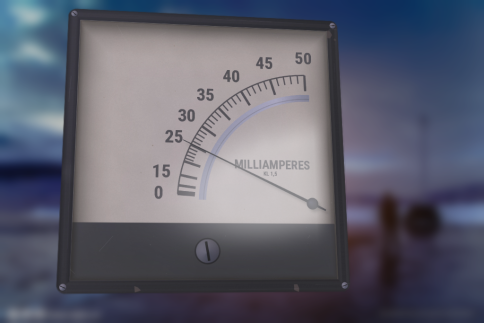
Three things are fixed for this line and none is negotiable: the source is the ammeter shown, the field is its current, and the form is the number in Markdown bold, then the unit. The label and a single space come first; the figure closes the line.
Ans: **25** mA
